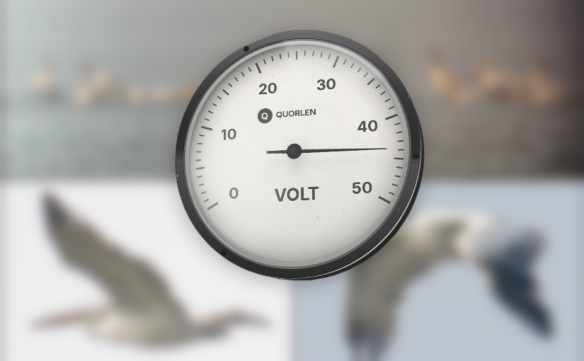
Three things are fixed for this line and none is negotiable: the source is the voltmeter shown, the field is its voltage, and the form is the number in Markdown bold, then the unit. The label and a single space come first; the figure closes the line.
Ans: **44** V
